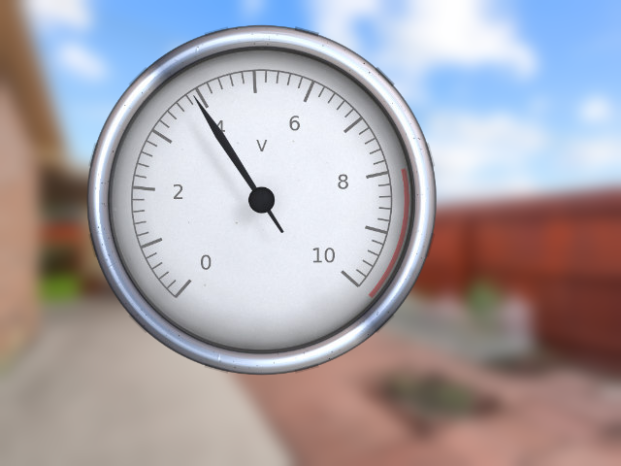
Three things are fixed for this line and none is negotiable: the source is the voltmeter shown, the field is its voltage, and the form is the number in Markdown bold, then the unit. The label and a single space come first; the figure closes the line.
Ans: **3.9** V
